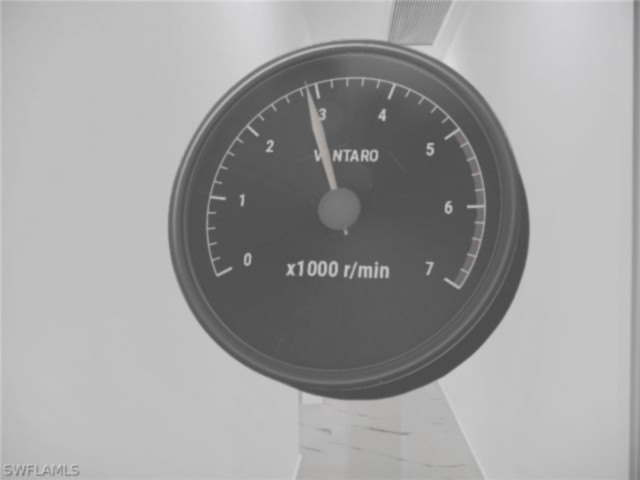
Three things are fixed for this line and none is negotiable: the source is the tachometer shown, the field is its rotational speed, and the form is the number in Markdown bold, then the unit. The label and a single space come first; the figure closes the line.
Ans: **2900** rpm
